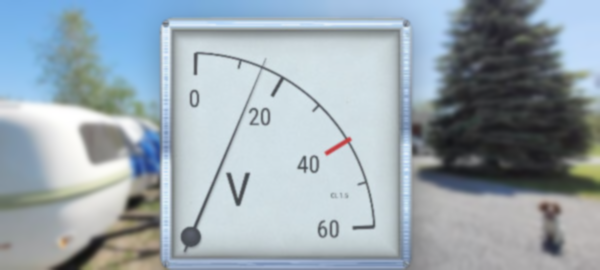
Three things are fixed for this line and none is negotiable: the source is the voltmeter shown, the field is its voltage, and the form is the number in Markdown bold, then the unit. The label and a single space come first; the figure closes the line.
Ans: **15** V
